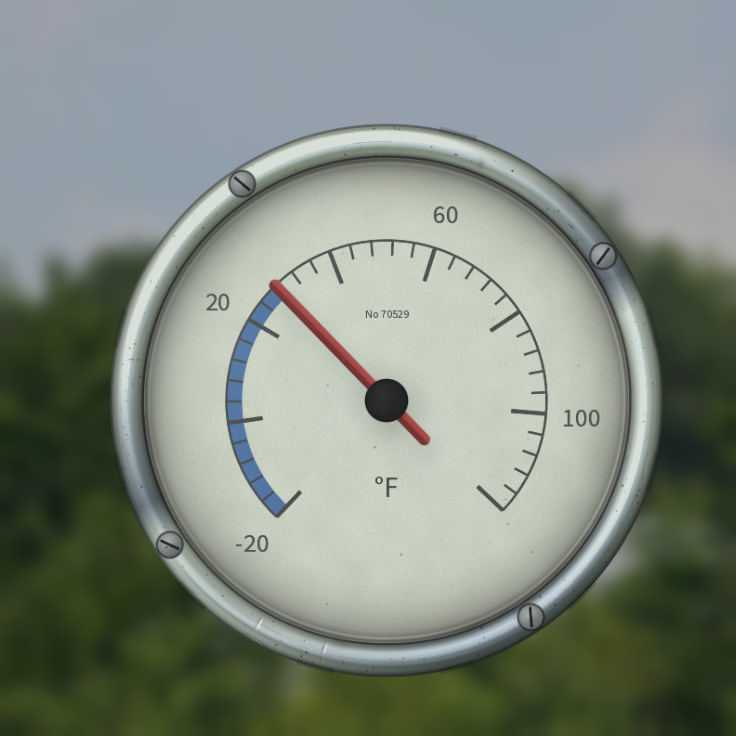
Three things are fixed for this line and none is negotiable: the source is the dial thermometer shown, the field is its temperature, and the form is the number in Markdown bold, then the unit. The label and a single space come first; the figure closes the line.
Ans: **28** °F
